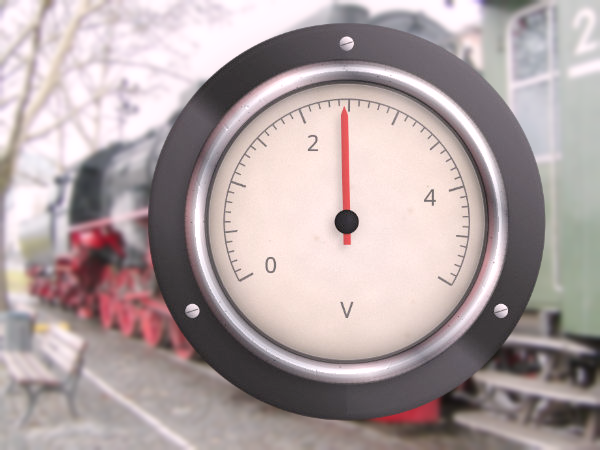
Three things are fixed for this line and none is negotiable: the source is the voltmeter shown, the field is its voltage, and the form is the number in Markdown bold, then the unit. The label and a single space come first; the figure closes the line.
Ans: **2.45** V
